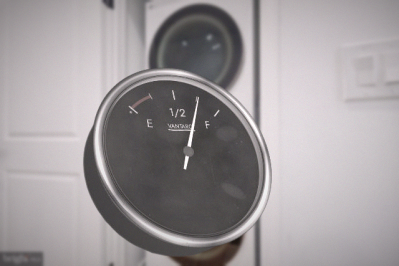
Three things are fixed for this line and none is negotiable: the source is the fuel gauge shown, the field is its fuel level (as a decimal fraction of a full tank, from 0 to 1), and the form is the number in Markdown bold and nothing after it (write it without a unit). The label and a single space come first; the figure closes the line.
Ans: **0.75**
